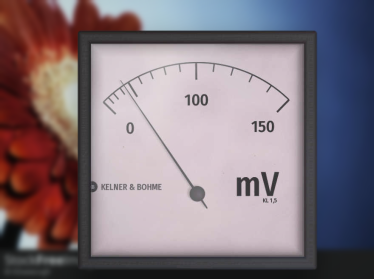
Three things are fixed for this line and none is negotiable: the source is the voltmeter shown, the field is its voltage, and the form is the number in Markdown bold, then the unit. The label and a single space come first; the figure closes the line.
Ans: **45** mV
